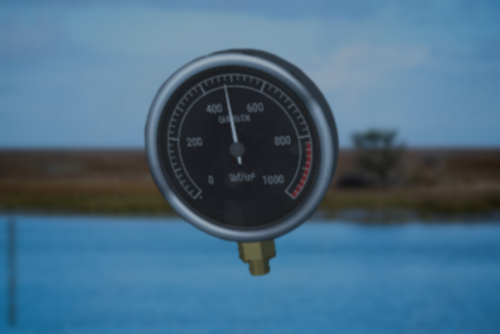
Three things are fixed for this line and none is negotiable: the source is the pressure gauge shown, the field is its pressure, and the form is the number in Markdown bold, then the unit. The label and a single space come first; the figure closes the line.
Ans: **480** psi
